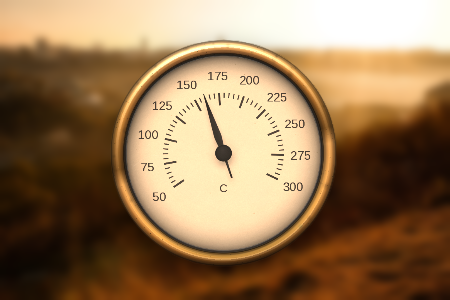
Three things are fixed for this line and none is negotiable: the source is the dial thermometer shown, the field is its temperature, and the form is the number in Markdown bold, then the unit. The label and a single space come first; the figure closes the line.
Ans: **160** °C
